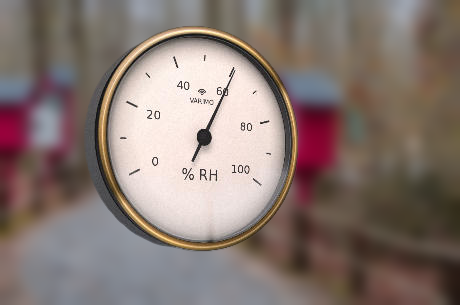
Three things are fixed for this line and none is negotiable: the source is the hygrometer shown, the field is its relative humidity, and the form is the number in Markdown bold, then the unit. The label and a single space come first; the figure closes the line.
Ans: **60** %
